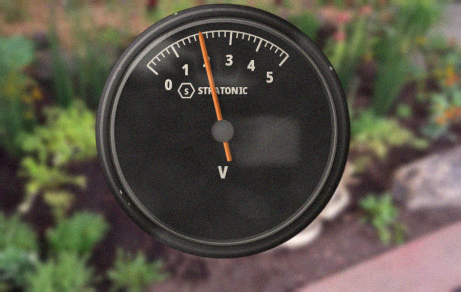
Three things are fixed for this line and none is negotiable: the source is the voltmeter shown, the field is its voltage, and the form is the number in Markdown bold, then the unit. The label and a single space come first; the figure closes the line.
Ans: **2** V
